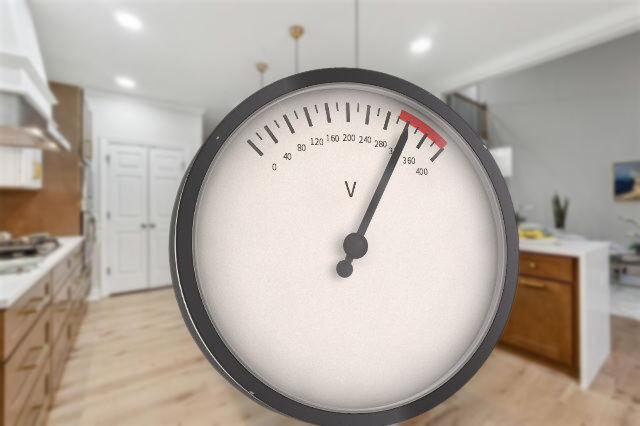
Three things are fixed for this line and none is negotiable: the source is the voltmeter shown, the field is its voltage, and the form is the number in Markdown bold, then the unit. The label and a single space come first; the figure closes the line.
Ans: **320** V
